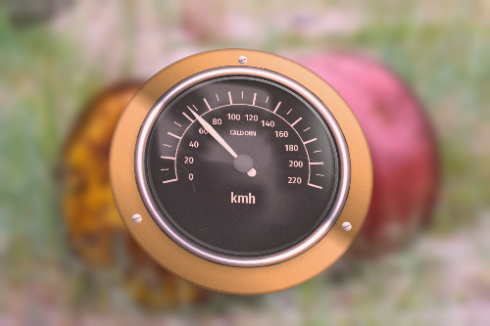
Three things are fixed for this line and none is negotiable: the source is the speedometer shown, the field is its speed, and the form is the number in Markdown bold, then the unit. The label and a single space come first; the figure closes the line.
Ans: **65** km/h
